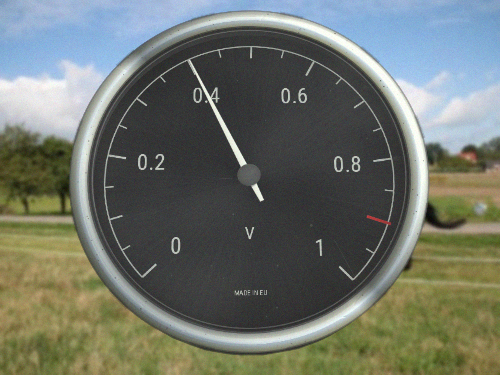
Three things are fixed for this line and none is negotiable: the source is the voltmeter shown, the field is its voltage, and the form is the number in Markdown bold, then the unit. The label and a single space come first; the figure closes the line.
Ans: **0.4** V
